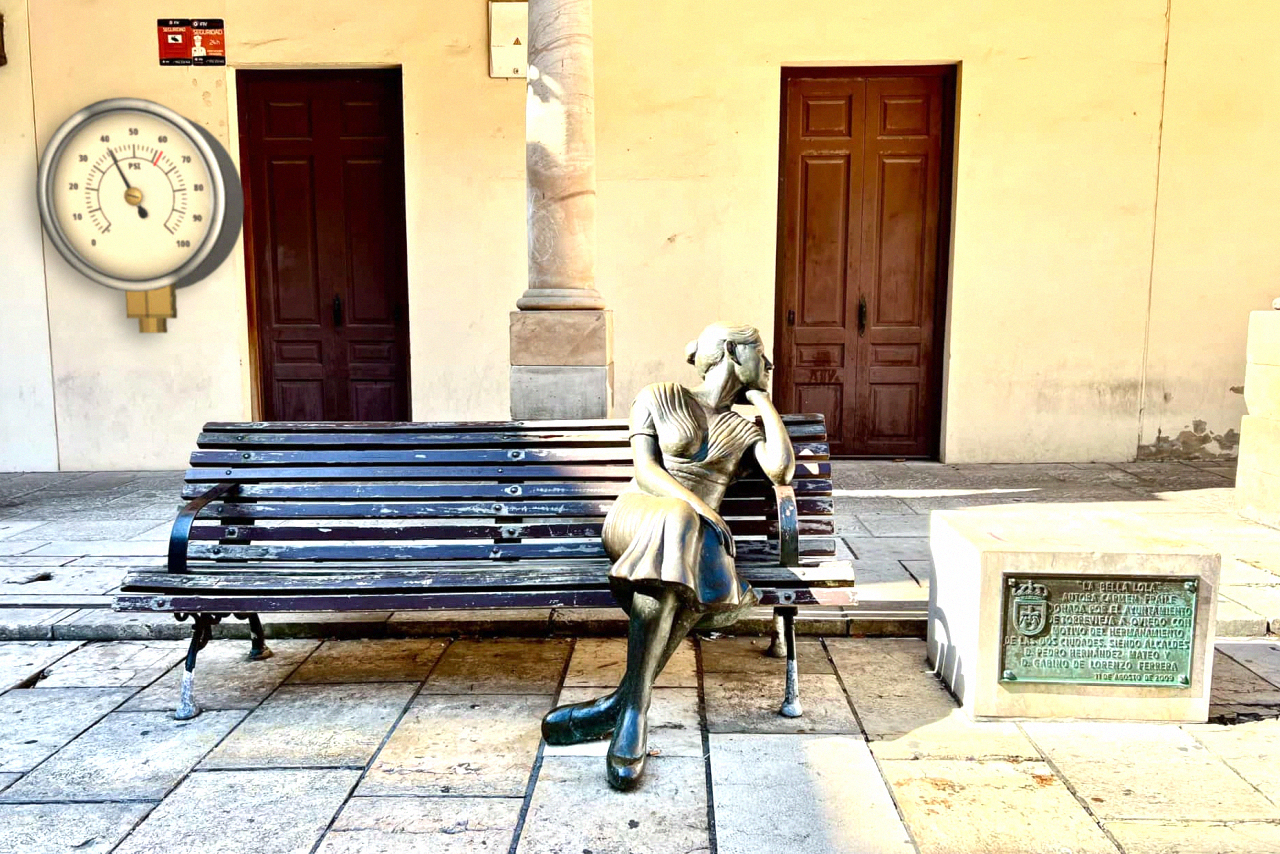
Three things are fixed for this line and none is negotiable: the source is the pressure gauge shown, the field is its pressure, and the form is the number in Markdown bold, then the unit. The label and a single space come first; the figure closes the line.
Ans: **40** psi
